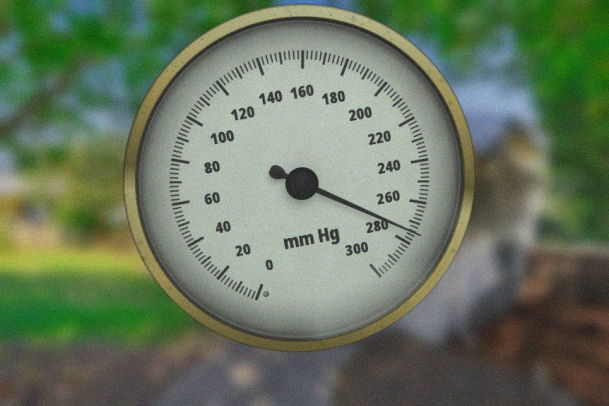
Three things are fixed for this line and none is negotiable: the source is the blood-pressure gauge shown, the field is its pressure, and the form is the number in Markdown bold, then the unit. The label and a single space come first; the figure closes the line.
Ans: **274** mmHg
